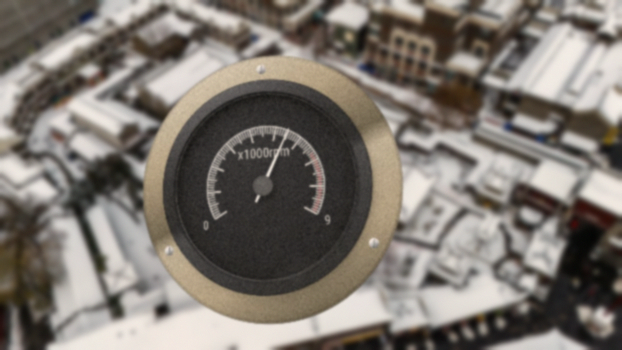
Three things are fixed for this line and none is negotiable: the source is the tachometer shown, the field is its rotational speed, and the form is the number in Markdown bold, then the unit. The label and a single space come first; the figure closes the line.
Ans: **5500** rpm
